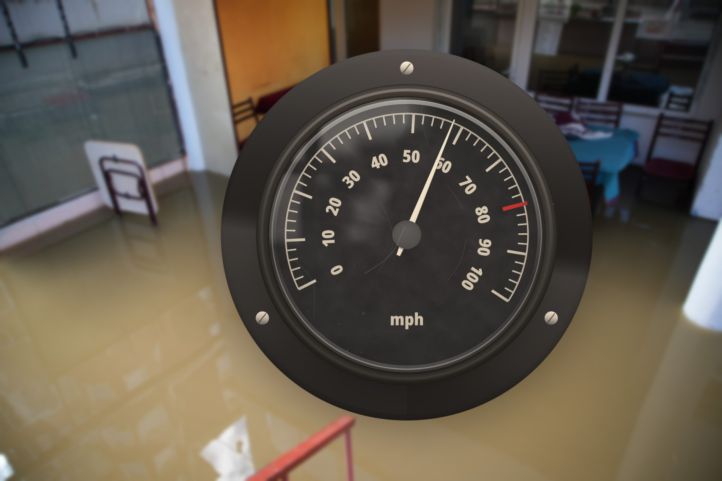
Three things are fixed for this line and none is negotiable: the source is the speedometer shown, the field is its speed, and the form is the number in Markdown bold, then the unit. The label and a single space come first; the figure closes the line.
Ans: **58** mph
